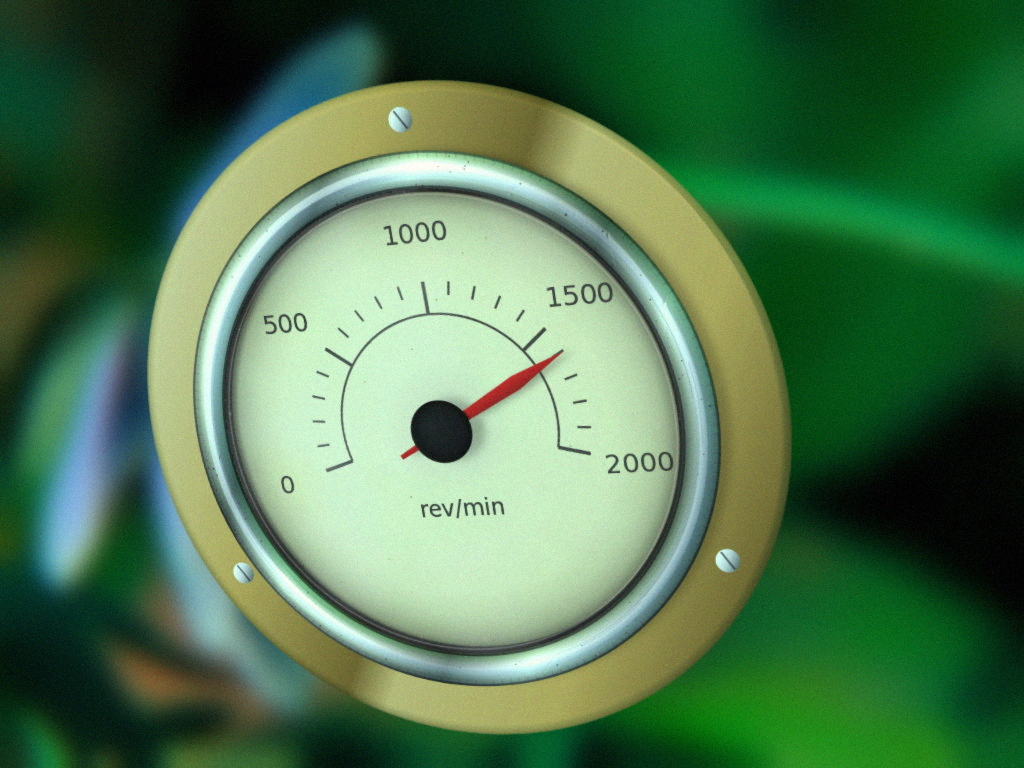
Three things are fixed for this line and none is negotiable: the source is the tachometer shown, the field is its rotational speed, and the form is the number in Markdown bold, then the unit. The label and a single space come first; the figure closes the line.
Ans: **1600** rpm
